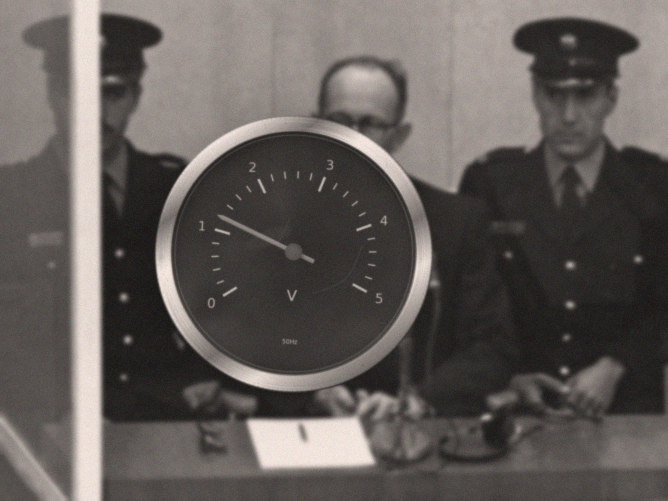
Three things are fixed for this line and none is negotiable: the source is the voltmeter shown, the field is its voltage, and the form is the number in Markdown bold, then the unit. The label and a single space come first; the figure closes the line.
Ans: **1.2** V
